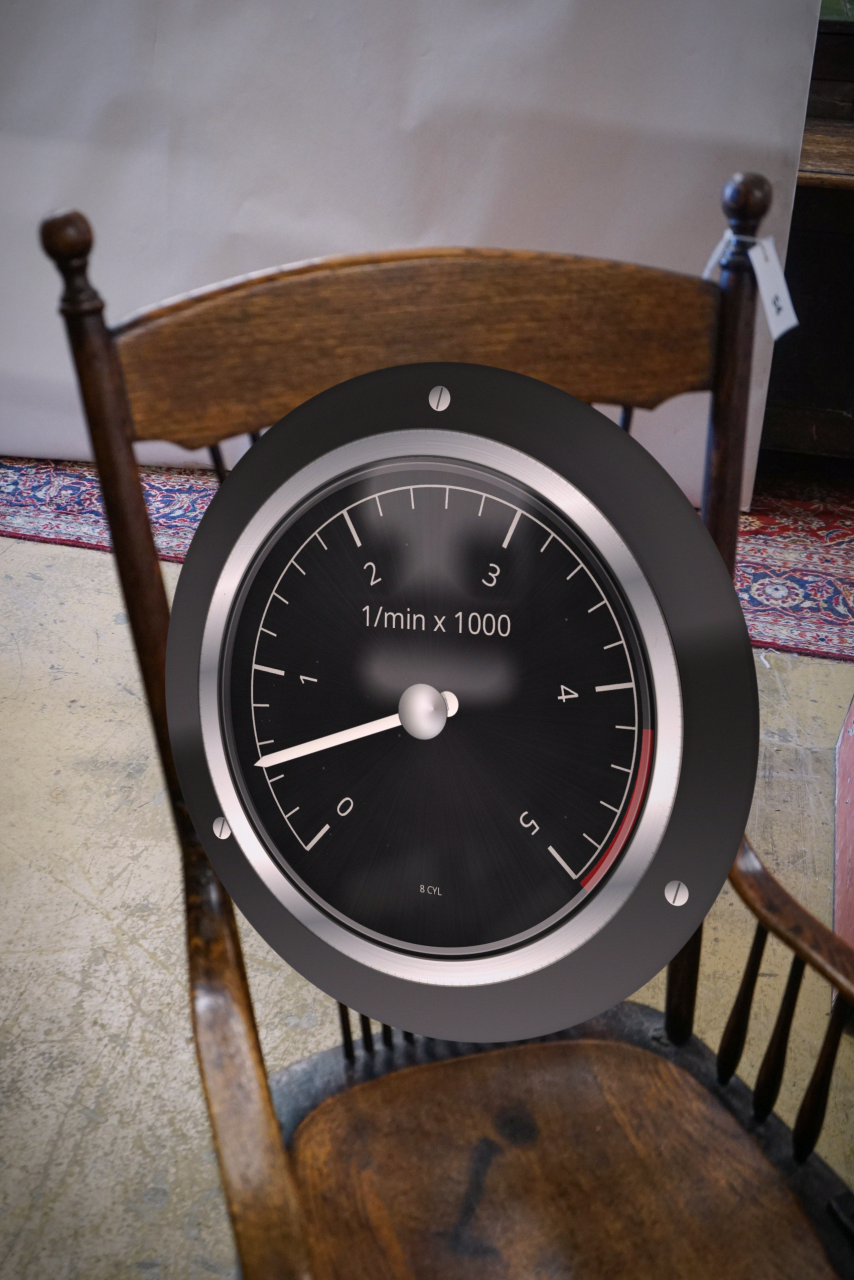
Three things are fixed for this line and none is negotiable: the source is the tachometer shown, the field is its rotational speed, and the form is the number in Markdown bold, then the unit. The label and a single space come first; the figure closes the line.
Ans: **500** rpm
